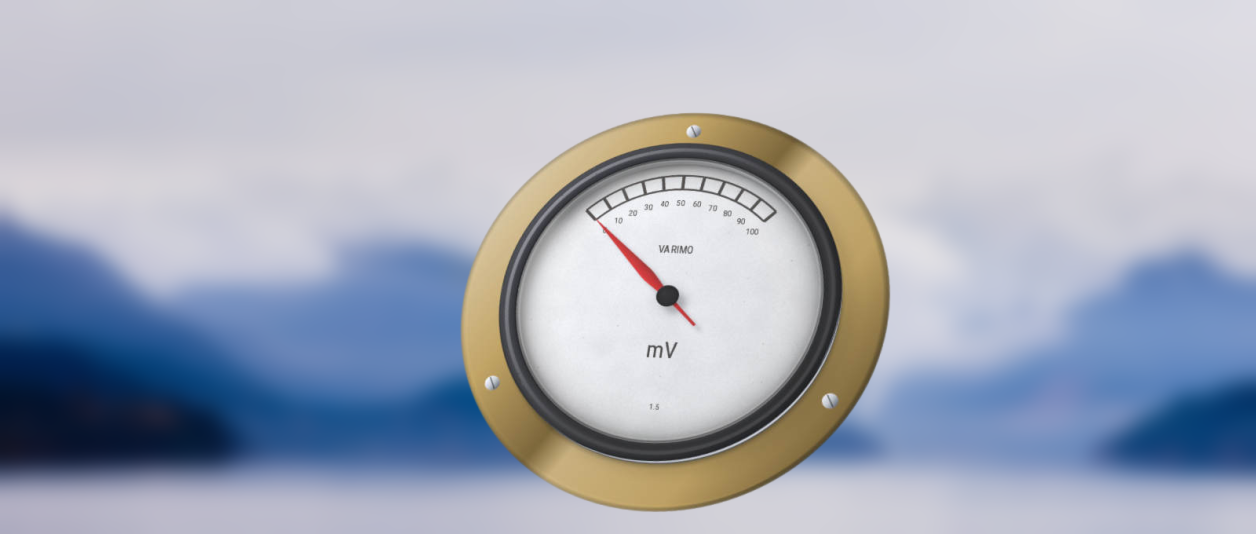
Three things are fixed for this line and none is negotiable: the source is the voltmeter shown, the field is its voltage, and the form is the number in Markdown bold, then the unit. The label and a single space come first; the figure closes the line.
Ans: **0** mV
